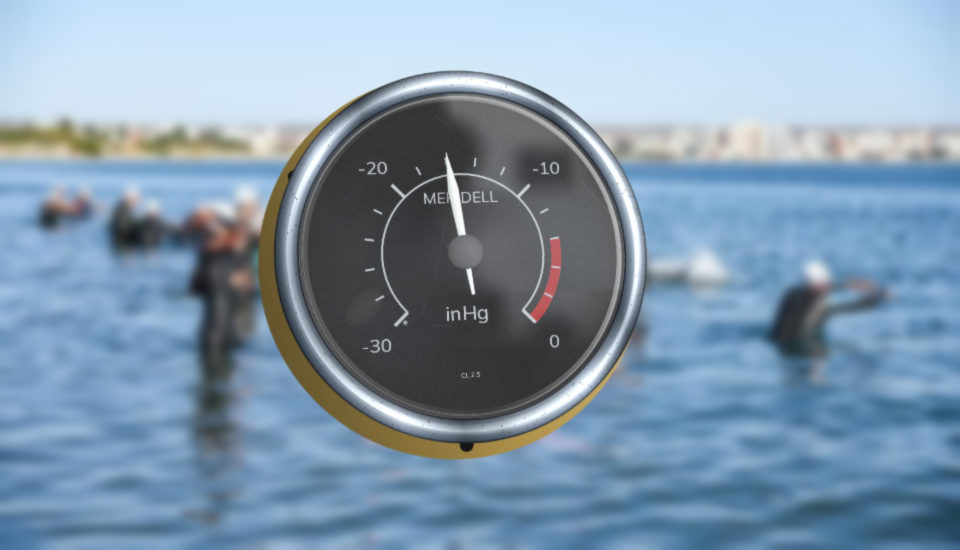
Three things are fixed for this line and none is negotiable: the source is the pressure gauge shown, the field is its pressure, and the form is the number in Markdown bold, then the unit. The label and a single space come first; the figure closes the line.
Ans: **-16** inHg
